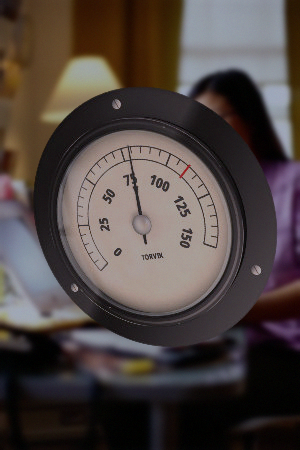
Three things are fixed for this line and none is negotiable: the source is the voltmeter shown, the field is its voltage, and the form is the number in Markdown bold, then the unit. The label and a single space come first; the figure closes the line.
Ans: **80** V
